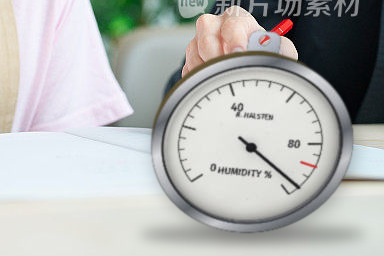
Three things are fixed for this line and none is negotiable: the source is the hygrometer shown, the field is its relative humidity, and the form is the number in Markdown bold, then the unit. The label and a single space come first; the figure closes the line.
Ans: **96** %
